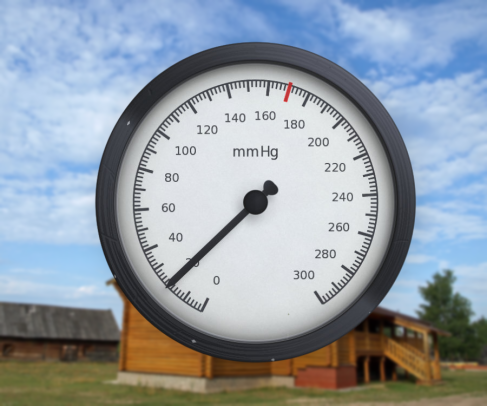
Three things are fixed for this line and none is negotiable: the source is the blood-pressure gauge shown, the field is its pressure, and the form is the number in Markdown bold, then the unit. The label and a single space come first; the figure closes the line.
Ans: **20** mmHg
